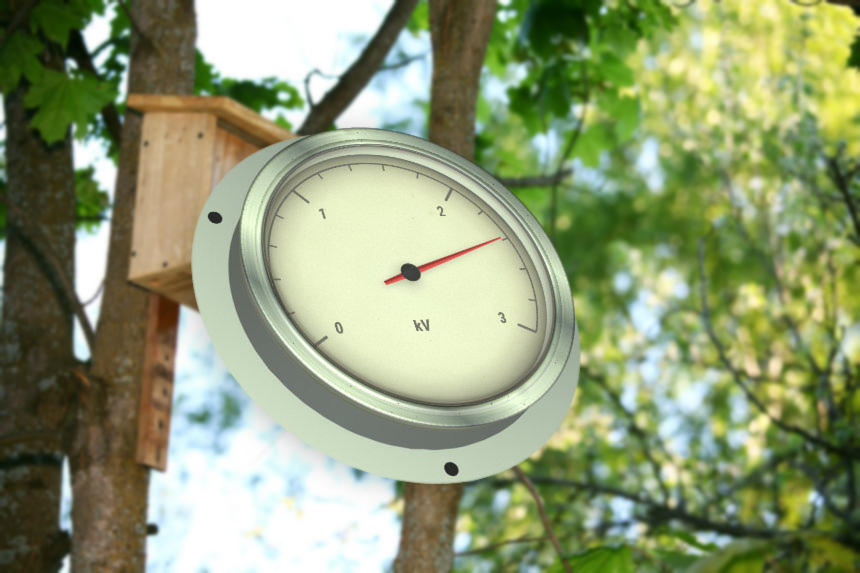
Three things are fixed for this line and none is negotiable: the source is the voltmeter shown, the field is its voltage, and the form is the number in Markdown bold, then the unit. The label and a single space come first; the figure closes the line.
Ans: **2.4** kV
